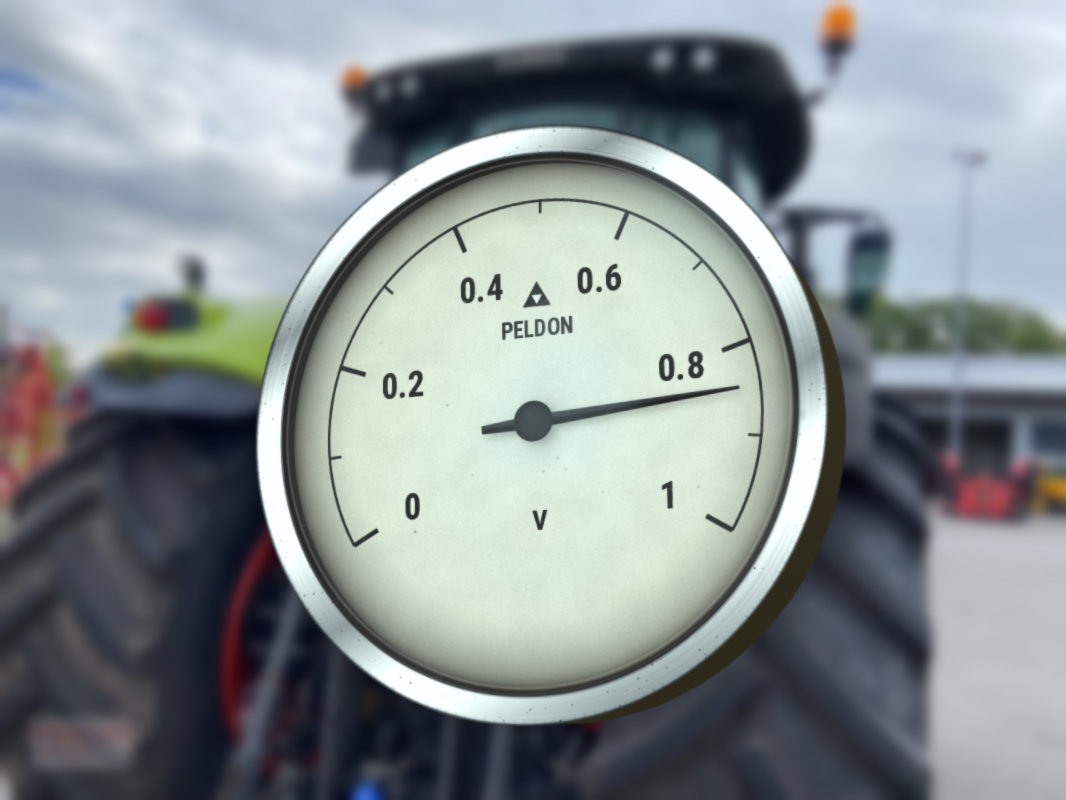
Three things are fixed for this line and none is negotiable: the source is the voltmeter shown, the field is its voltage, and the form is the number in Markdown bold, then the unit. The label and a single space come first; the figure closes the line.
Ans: **0.85** V
